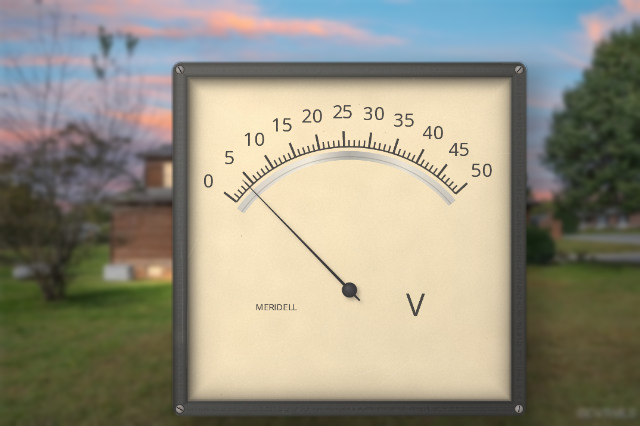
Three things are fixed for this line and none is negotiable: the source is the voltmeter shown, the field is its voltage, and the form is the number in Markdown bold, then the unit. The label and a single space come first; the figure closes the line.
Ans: **4** V
